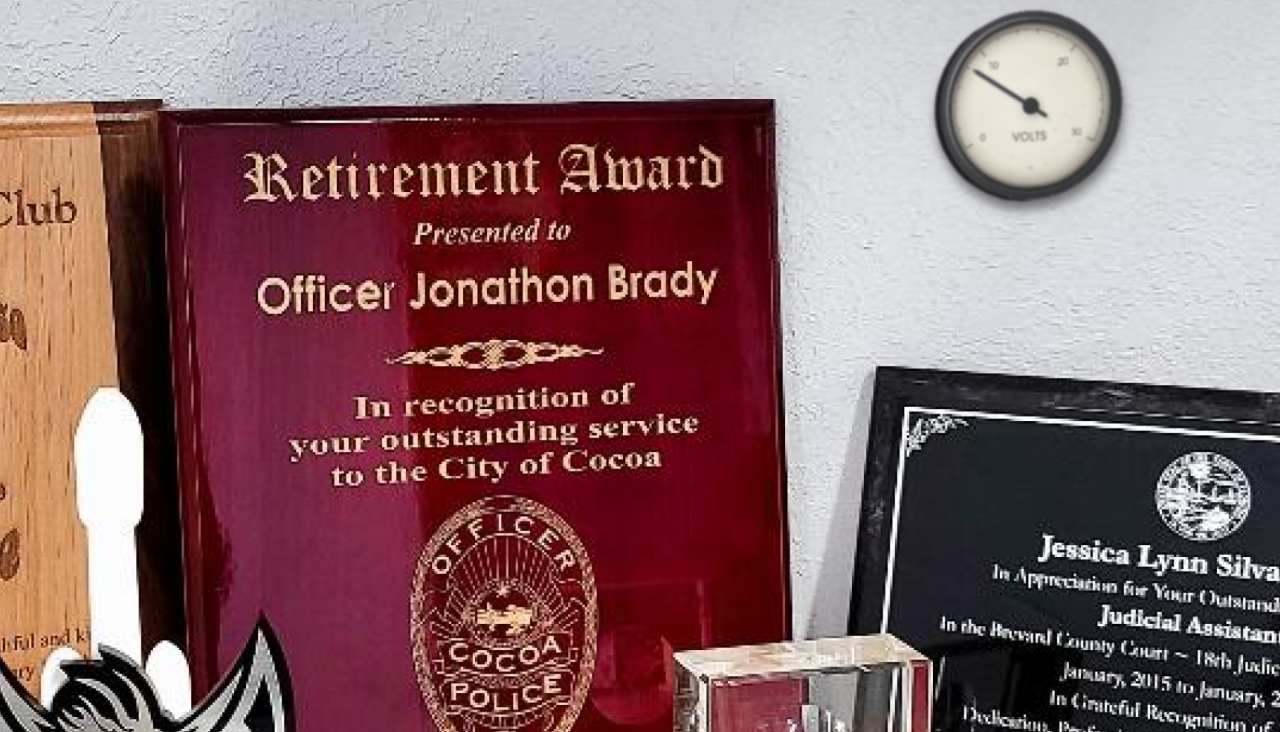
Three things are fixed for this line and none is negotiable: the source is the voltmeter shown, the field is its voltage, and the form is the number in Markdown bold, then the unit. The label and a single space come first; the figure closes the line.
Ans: **8** V
